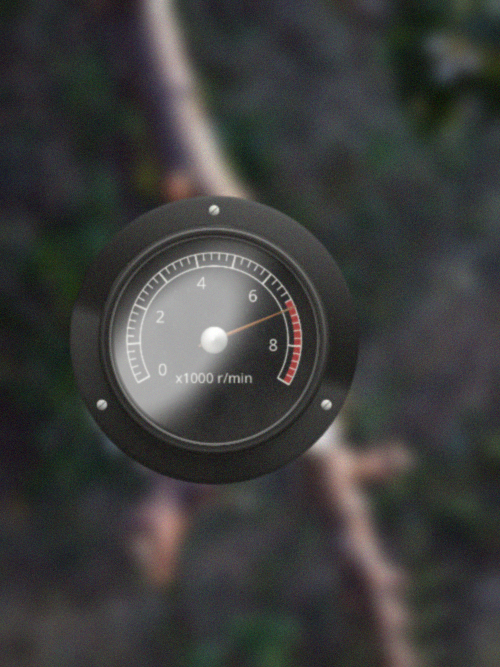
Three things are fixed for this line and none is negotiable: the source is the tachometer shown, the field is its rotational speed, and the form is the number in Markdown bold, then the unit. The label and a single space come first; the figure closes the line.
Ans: **7000** rpm
